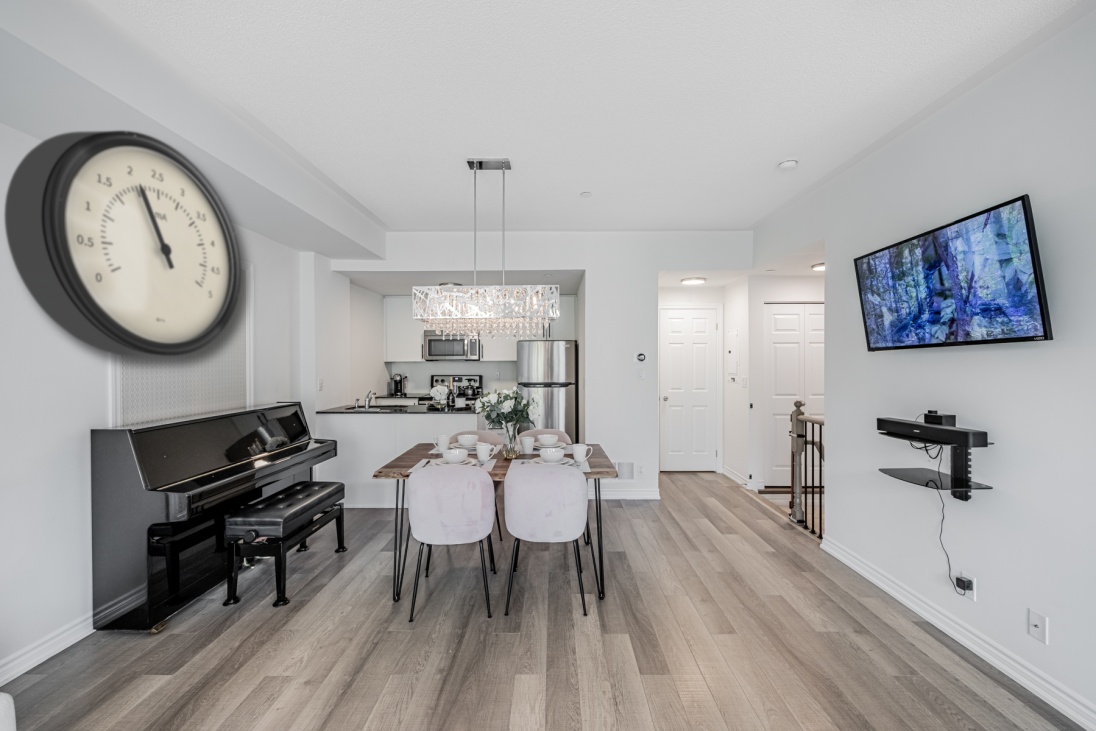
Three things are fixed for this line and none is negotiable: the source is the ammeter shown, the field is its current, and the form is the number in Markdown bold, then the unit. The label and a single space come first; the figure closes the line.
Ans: **2** mA
